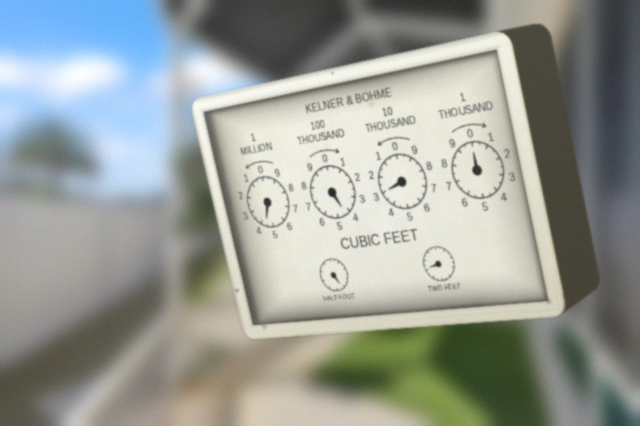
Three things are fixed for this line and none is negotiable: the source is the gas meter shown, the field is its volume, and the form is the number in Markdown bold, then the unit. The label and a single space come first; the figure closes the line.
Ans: **443000** ft³
